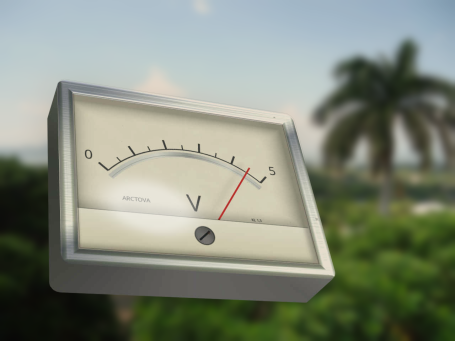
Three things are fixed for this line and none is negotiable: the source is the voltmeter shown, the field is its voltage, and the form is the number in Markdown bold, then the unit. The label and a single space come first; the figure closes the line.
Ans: **4.5** V
